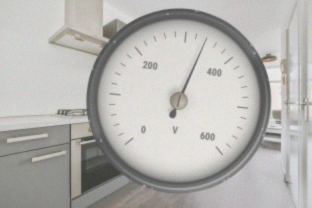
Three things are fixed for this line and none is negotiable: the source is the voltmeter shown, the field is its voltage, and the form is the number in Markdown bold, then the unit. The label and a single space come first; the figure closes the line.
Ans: **340** V
